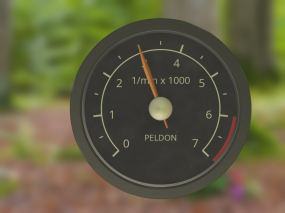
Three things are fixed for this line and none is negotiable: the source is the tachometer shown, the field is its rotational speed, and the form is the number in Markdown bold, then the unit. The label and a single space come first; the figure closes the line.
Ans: **3000** rpm
